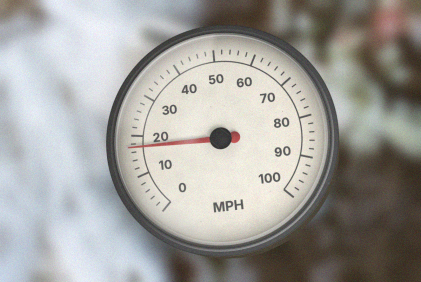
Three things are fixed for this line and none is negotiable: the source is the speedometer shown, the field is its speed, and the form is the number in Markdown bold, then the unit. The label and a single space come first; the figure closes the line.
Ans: **17** mph
